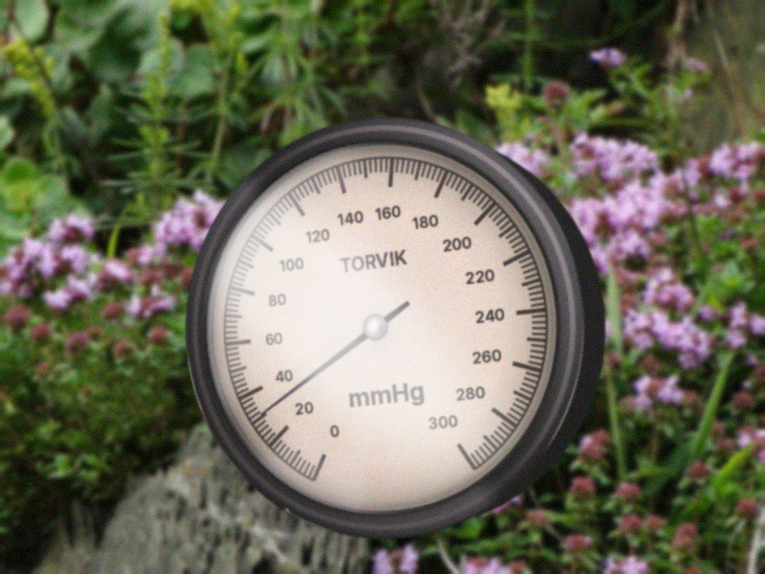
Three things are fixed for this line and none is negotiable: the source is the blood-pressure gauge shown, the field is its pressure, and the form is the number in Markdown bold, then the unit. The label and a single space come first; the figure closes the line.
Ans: **30** mmHg
